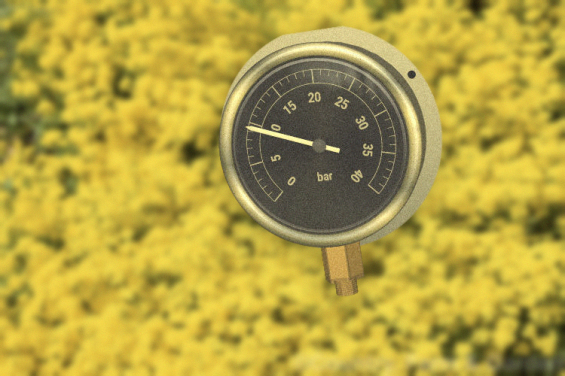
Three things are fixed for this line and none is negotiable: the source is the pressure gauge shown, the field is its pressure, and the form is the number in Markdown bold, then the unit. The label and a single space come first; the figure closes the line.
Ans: **9.5** bar
